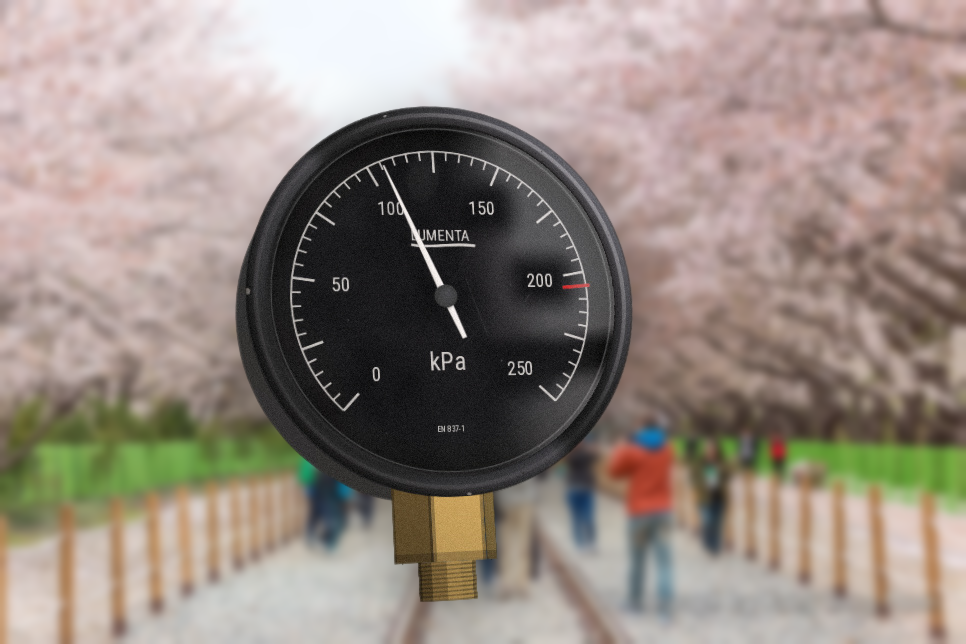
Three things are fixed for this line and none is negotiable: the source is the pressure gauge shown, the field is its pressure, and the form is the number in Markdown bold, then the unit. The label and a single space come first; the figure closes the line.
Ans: **105** kPa
